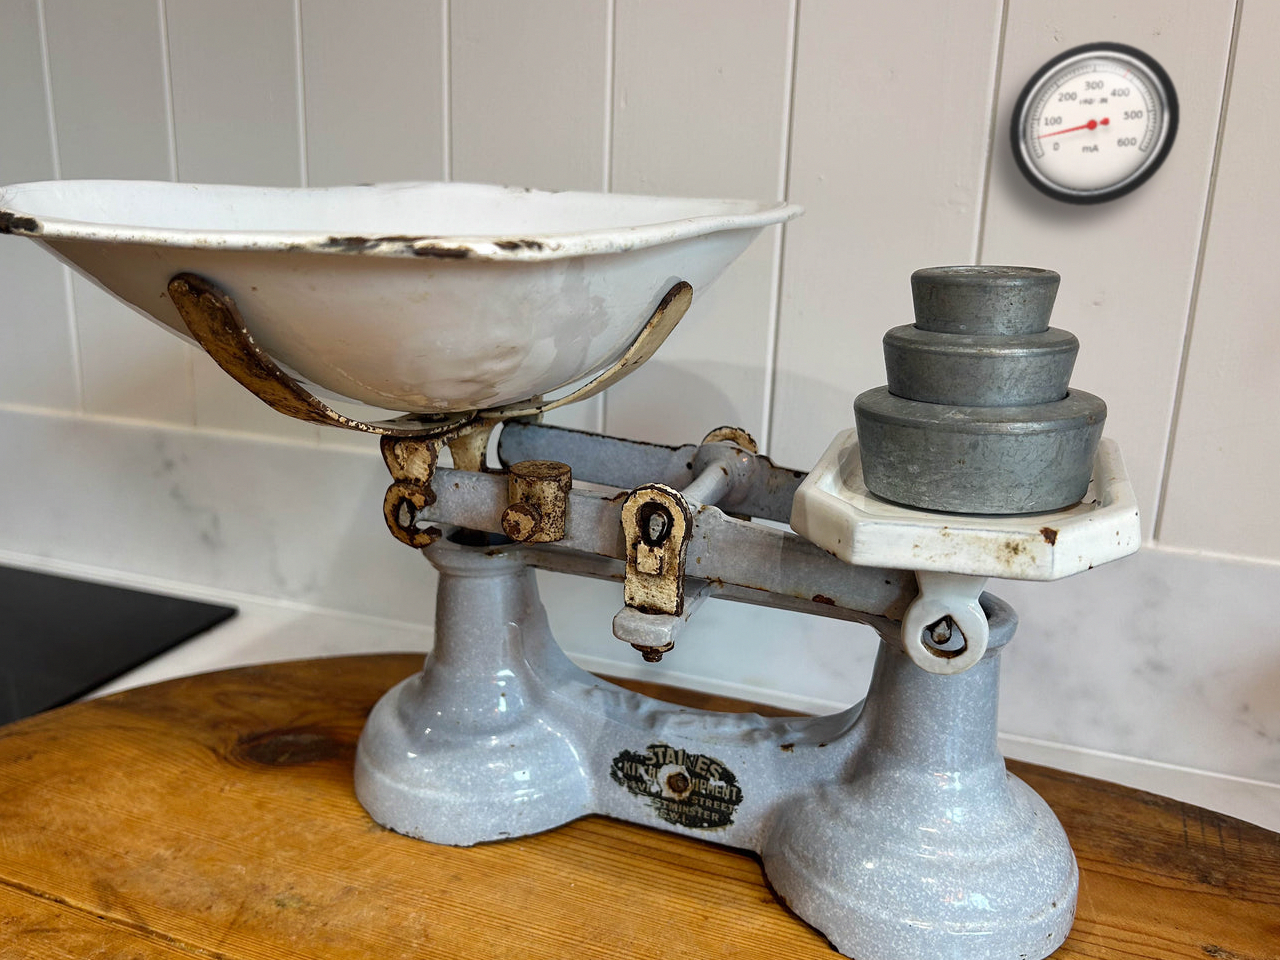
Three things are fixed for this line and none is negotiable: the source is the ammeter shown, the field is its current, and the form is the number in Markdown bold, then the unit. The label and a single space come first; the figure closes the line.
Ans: **50** mA
